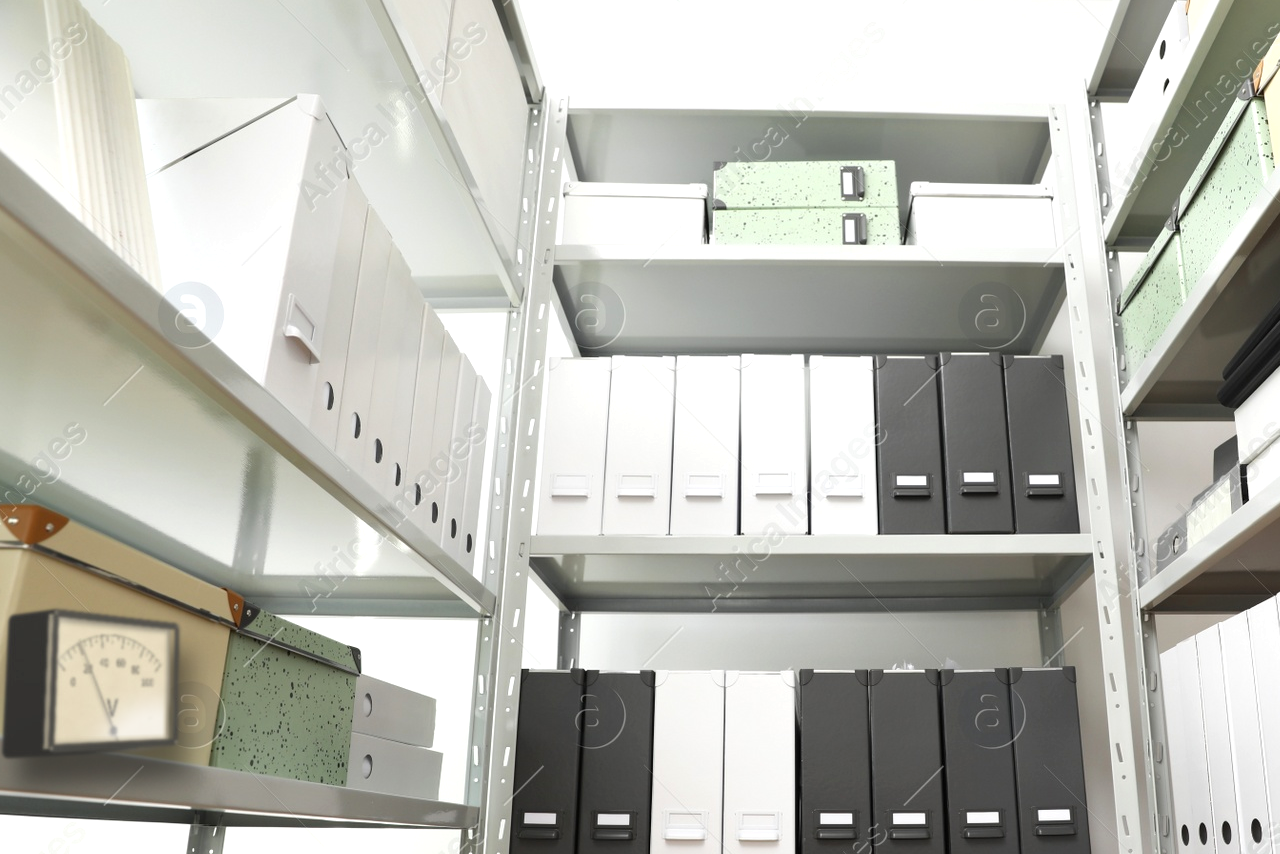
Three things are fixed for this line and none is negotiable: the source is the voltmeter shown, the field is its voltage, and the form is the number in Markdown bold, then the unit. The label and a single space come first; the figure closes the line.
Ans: **20** V
